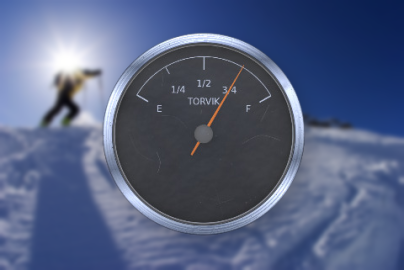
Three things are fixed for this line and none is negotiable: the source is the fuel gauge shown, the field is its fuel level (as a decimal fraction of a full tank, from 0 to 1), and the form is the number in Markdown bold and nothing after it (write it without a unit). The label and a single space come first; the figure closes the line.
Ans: **0.75**
